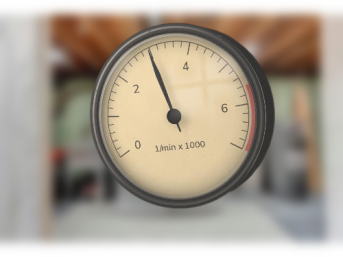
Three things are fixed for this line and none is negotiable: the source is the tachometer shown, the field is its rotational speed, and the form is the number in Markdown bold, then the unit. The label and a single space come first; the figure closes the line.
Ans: **3000** rpm
